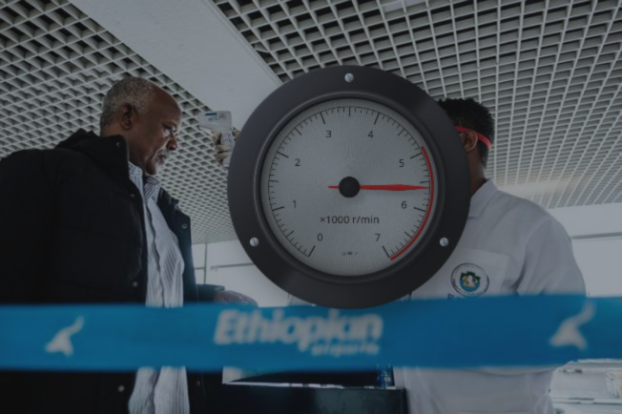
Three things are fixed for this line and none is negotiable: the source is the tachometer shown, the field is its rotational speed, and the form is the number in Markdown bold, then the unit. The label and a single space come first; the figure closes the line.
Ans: **5600** rpm
